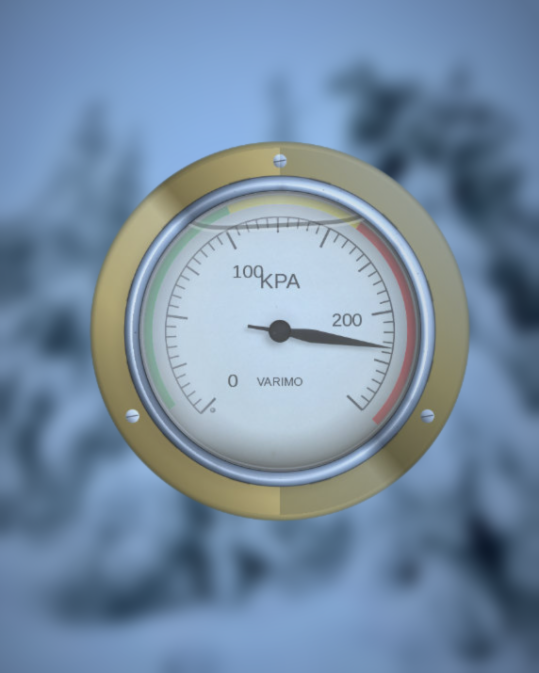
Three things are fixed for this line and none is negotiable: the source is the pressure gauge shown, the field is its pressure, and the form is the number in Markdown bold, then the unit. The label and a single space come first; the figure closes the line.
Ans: **217.5** kPa
